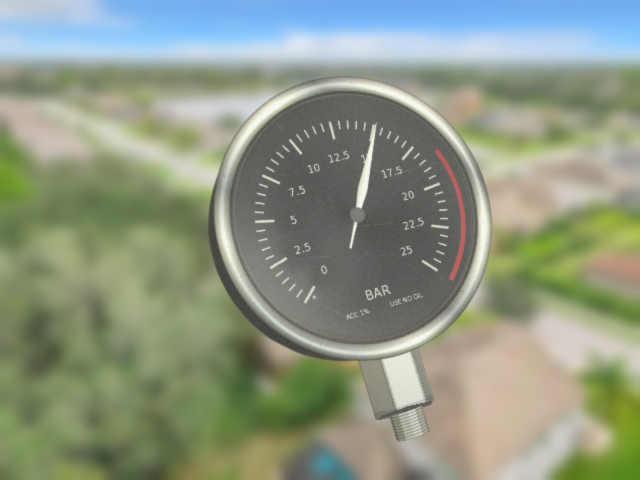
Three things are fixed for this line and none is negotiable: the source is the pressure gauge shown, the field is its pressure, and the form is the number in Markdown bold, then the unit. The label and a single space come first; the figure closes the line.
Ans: **15** bar
